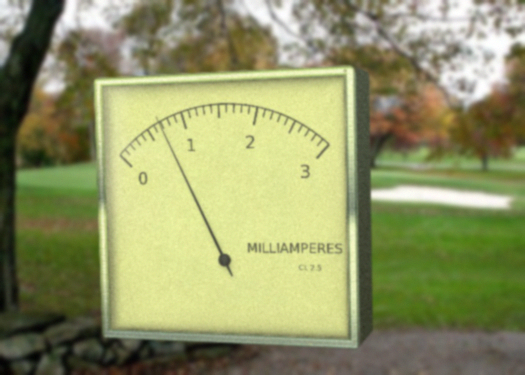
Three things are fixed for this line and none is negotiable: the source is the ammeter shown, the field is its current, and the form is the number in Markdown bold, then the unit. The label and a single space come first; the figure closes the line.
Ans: **0.7** mA
